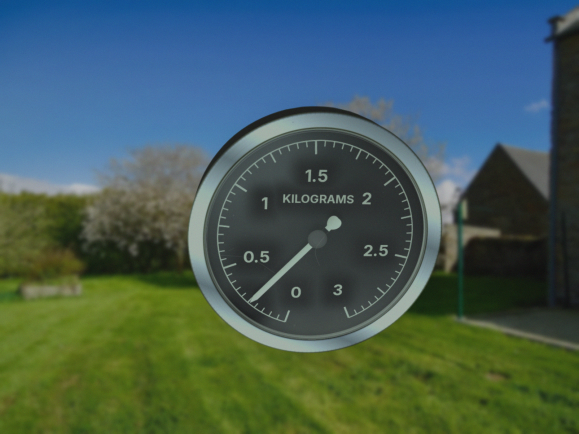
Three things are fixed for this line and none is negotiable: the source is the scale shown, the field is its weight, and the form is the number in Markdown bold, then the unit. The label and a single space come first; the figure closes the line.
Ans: **0.25** kg
